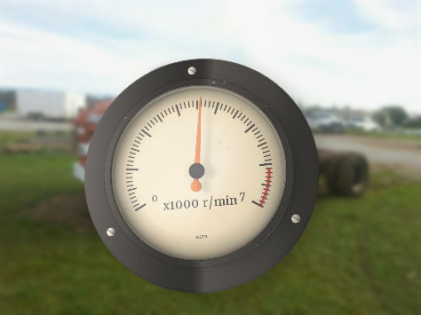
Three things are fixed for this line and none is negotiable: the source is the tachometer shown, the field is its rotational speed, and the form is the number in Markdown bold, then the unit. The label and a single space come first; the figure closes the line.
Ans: **3600** rpm
